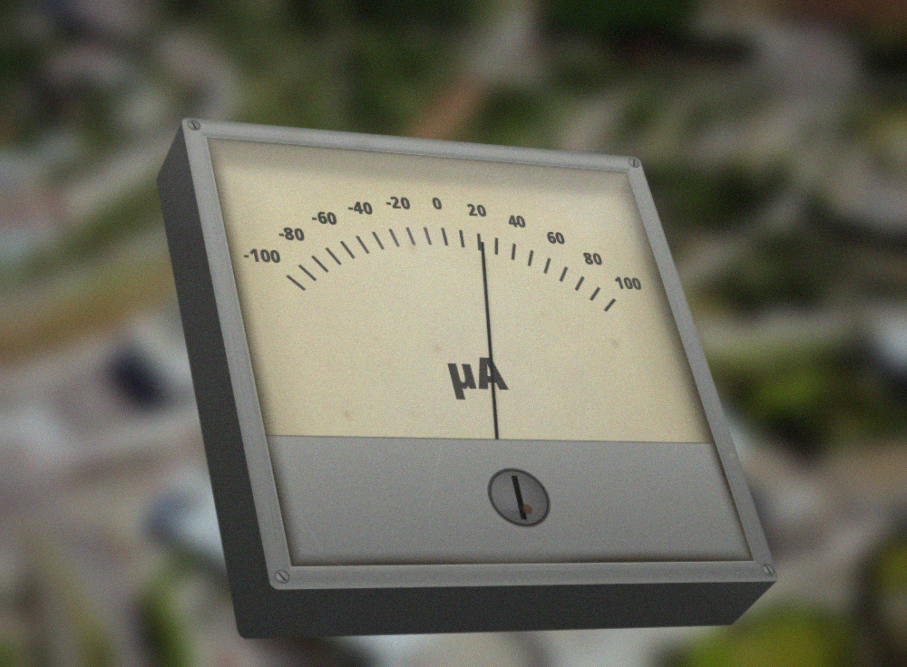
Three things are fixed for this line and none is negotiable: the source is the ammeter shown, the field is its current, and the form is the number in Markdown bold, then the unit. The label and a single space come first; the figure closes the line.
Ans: **20** µA
